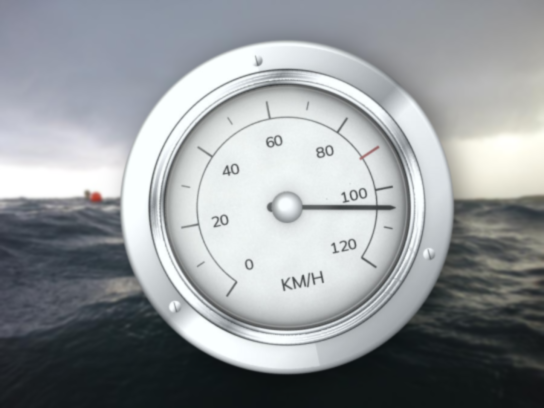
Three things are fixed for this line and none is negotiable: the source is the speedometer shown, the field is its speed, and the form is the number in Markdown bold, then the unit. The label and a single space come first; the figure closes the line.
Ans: **105** km/h
